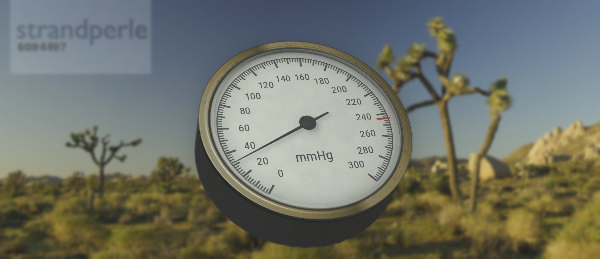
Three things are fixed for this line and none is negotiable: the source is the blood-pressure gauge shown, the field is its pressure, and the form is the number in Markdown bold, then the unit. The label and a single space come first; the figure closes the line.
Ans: **30** mmHg
